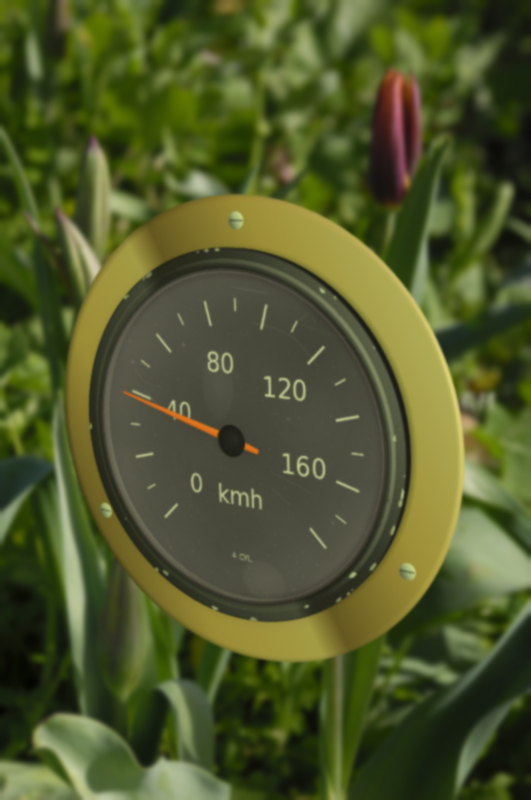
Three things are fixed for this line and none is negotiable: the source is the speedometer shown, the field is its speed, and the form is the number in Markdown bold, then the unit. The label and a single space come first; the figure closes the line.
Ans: **40** km/h
